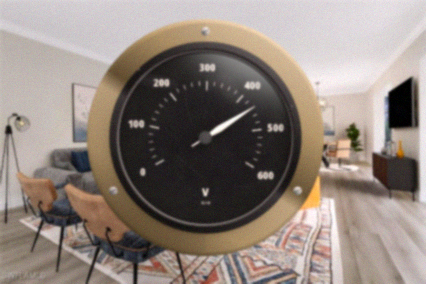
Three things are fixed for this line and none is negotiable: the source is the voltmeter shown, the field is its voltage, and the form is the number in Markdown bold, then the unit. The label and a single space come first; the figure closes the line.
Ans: **440** V
